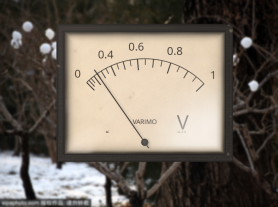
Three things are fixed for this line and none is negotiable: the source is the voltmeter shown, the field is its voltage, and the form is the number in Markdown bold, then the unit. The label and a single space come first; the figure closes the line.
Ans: **0.25** V
